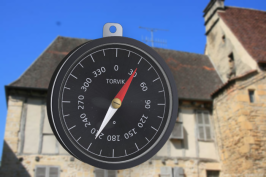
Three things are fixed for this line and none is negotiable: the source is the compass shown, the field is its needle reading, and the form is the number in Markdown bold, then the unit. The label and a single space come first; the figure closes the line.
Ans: **30** °
